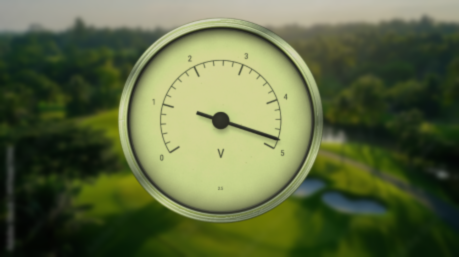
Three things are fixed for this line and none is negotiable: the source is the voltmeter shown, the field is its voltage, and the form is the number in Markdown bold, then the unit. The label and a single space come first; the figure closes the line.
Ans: **4.8** V
